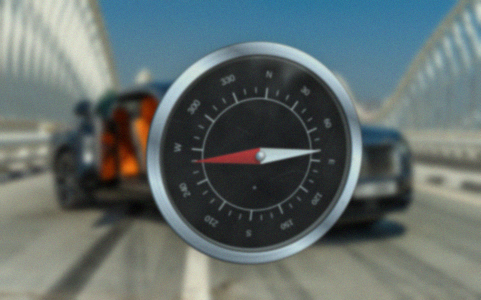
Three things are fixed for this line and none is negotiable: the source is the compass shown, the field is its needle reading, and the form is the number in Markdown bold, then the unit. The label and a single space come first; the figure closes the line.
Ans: **260** °
